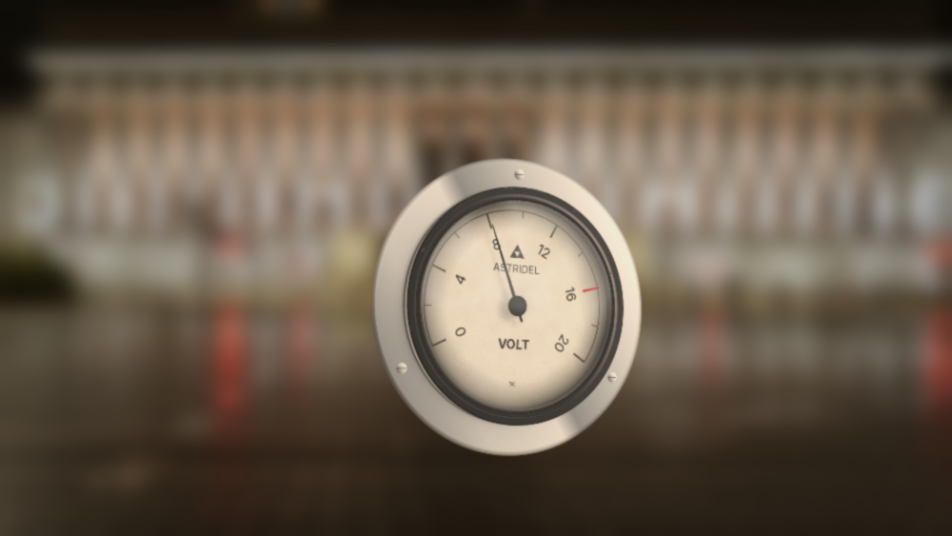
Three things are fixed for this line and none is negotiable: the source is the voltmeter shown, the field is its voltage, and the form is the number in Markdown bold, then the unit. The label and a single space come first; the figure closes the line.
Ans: **8** V
